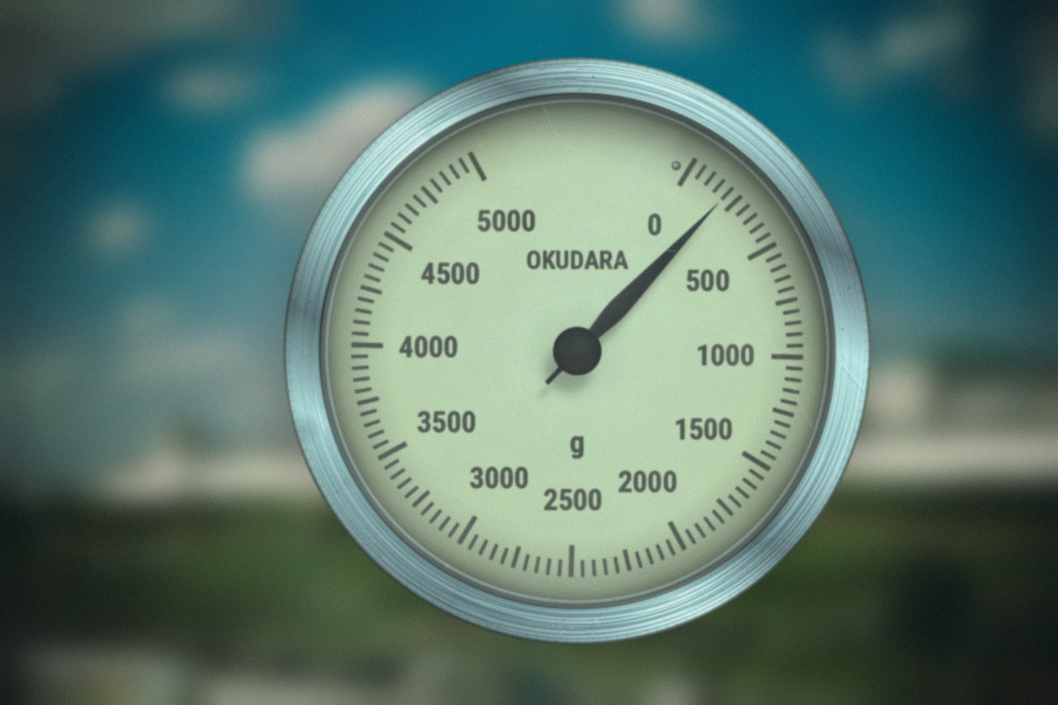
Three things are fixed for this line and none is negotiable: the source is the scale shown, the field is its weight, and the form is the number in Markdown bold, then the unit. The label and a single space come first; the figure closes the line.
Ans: **200** g
